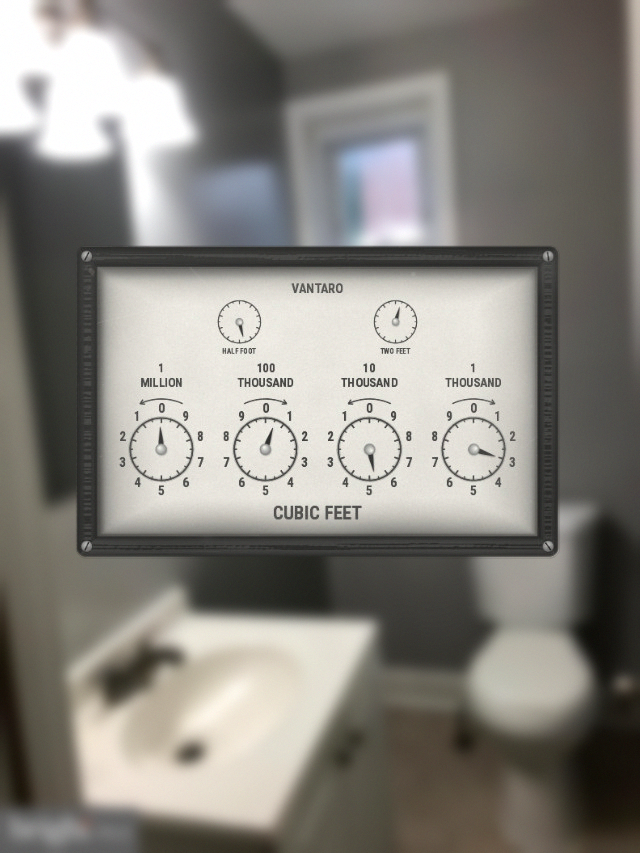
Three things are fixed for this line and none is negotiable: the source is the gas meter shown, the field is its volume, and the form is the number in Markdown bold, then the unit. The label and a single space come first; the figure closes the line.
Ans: **5300** ft³
